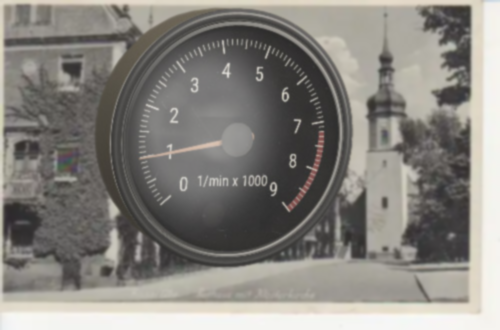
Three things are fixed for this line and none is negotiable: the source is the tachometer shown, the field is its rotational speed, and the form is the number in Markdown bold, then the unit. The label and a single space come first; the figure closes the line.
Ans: **1000** rpm
